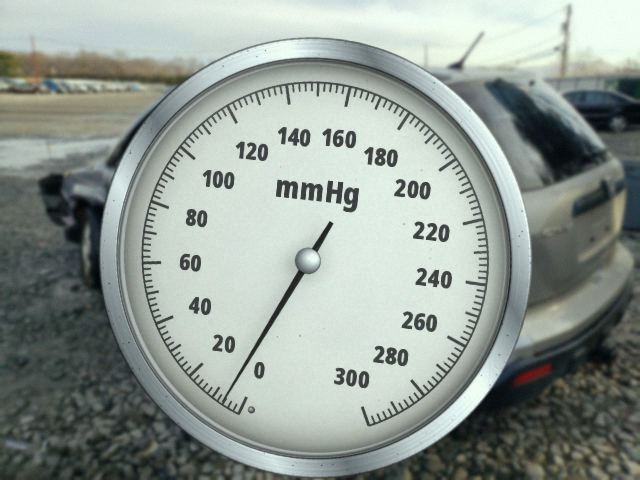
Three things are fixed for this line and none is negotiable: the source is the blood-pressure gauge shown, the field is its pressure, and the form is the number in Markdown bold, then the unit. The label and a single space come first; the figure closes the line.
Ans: **6** mmHg
